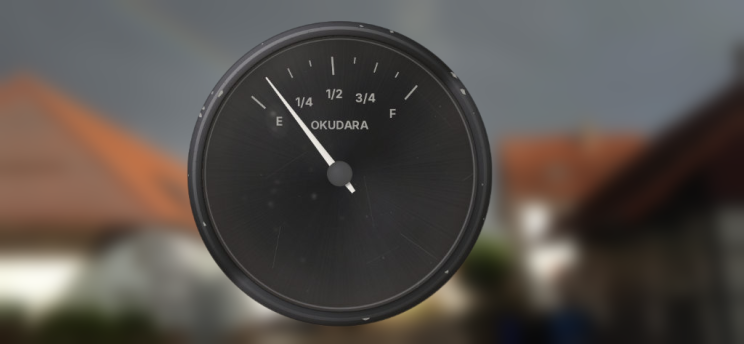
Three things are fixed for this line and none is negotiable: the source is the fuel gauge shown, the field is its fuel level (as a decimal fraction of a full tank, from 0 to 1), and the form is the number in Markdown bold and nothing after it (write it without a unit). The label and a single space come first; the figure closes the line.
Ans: **0.125**
